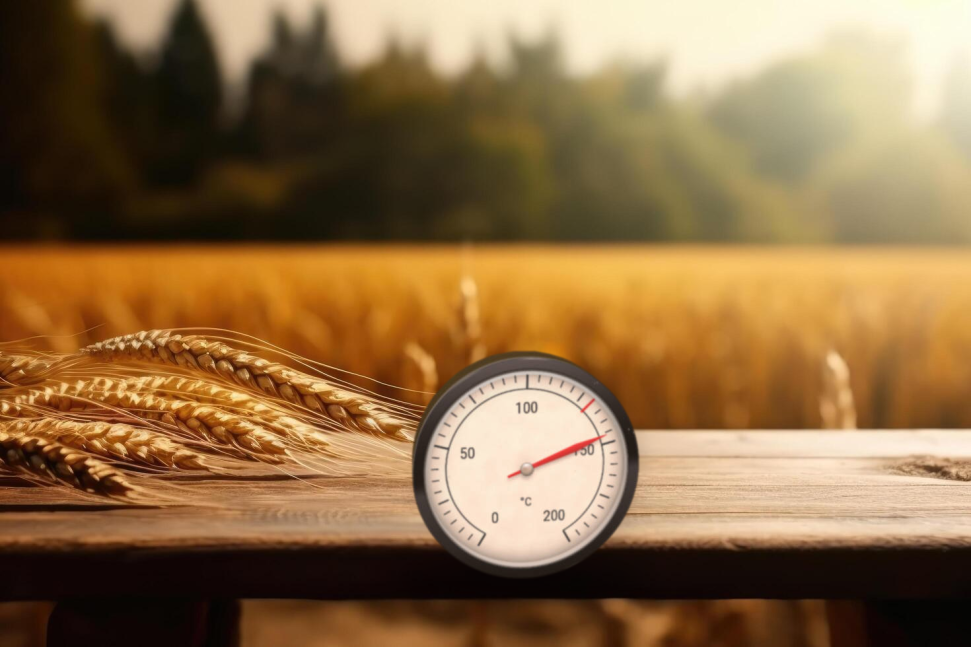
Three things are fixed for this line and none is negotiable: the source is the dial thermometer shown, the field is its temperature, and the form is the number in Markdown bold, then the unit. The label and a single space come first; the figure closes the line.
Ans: **145** °C
